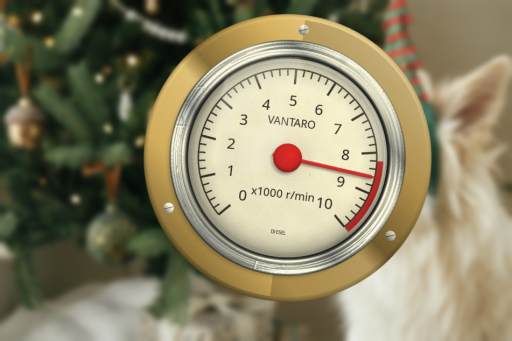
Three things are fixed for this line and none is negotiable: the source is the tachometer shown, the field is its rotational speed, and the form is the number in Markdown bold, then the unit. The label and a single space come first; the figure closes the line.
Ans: **8600** rpm
